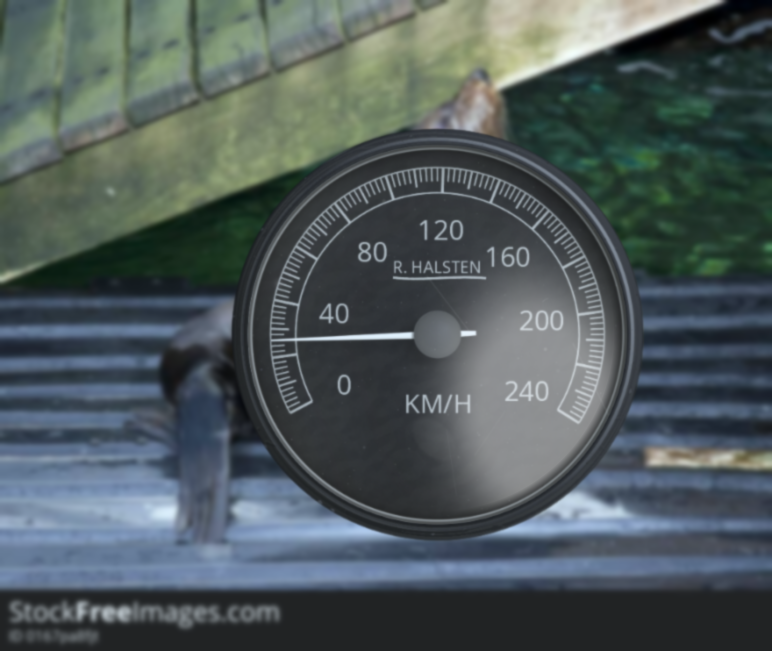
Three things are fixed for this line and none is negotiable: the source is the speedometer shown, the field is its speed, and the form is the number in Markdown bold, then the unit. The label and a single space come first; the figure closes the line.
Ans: **26** km/h
